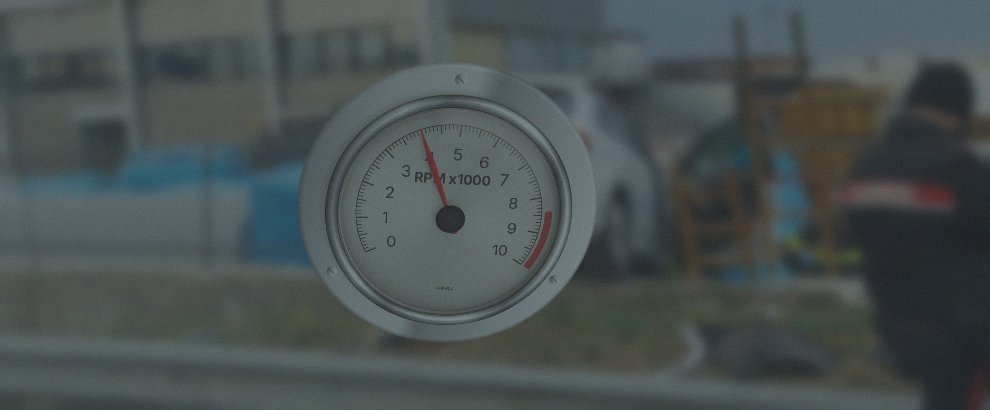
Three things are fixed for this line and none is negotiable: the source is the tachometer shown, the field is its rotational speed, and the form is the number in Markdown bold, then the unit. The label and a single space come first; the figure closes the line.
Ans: **4000** rpm
